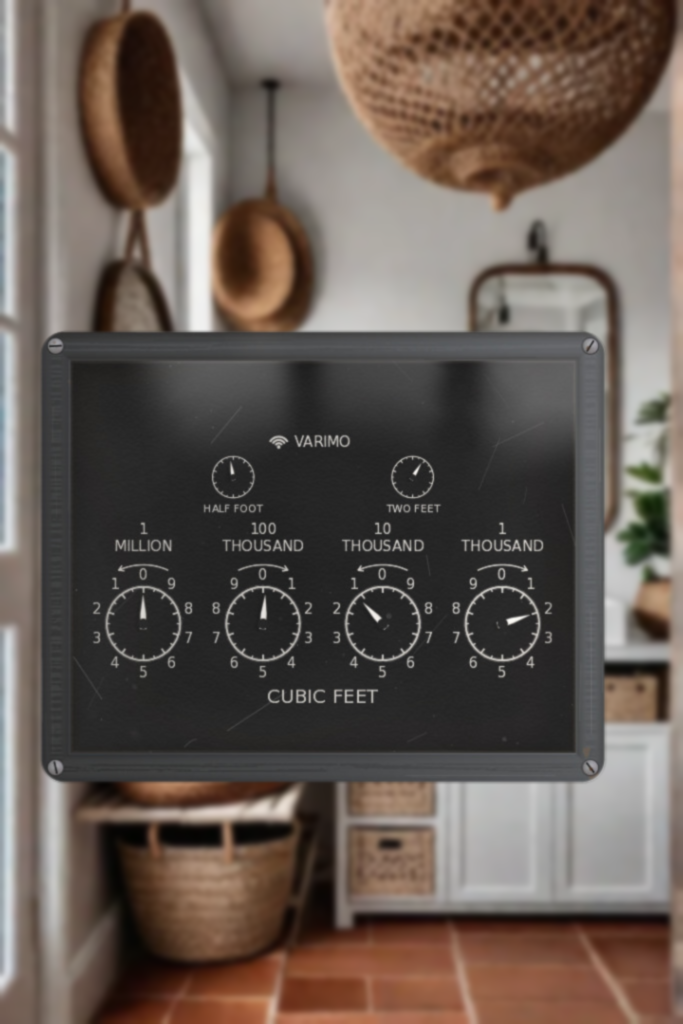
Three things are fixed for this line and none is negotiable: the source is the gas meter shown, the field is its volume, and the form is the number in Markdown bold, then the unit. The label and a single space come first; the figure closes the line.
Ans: **1200** ft³
